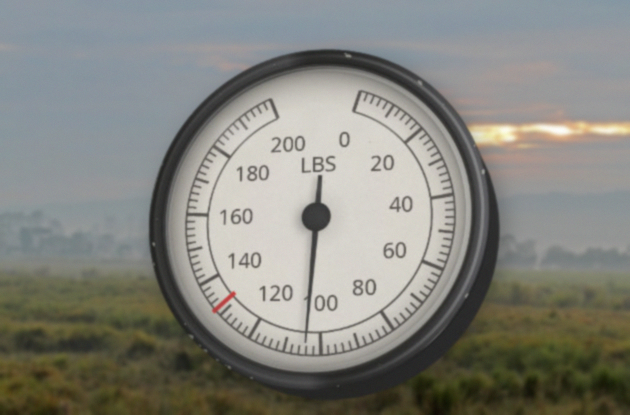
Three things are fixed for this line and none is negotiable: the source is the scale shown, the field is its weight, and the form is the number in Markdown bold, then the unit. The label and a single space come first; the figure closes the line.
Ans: **104** lb
